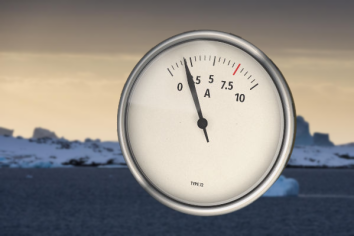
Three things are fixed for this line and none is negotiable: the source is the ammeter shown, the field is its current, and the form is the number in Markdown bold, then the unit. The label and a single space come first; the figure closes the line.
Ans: **2** A
